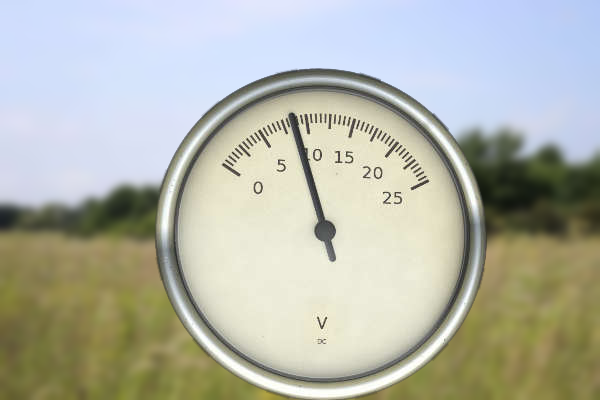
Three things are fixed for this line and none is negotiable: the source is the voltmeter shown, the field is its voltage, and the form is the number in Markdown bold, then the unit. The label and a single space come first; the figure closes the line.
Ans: **8.5** V
